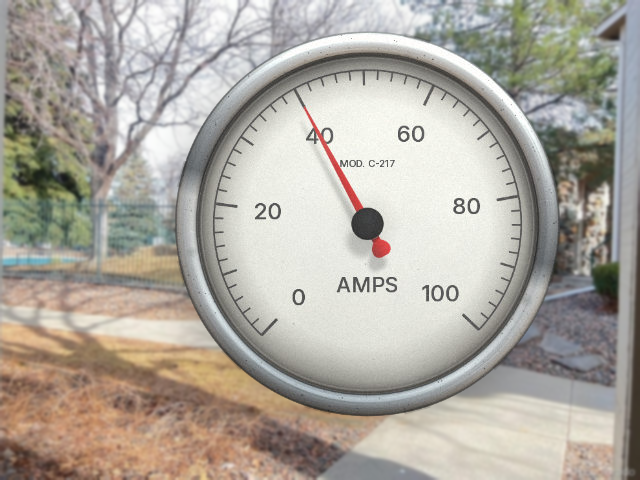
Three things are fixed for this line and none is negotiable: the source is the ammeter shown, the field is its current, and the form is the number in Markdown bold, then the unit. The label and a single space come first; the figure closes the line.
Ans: **40** A
